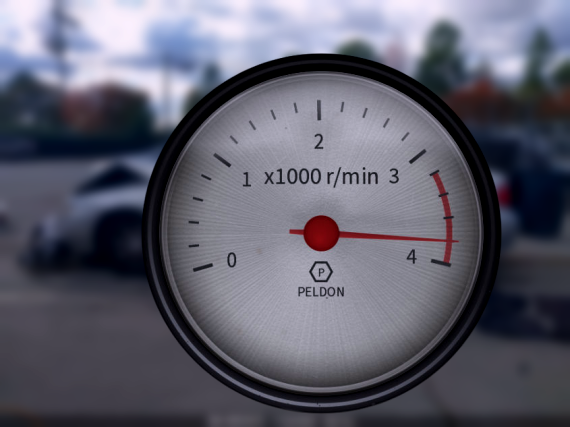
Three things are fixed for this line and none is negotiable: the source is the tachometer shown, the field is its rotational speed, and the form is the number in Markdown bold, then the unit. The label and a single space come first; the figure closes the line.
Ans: **3800** rpm
